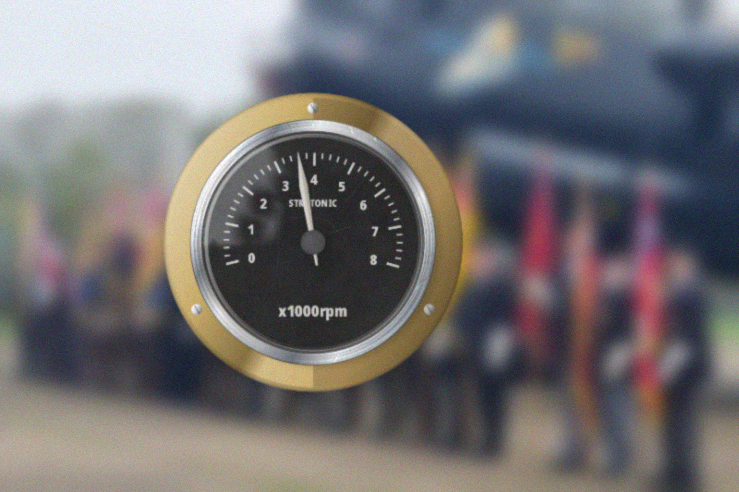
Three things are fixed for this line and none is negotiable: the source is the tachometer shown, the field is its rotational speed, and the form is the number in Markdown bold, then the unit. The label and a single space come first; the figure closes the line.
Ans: **3600** rpm
